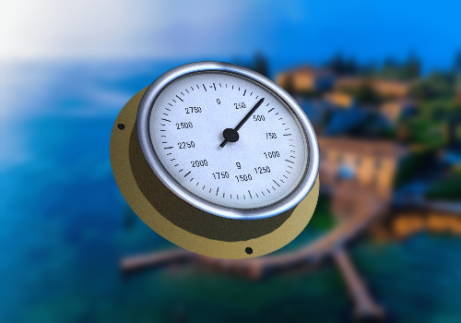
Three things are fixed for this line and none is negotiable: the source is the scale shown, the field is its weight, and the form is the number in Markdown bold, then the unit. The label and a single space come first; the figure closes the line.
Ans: **400** g
